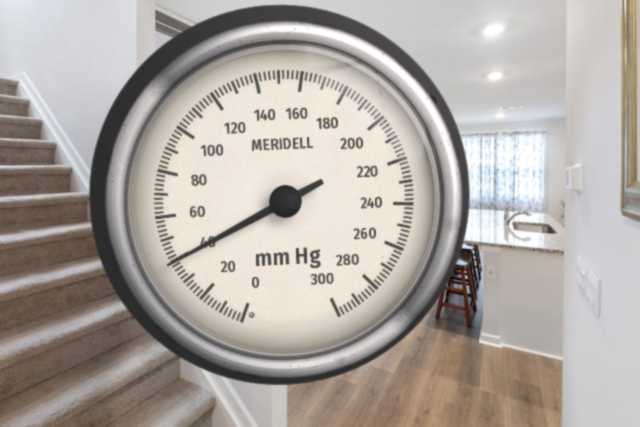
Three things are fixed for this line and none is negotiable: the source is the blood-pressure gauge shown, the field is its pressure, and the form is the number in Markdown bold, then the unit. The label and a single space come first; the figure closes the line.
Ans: **40** mmHg
